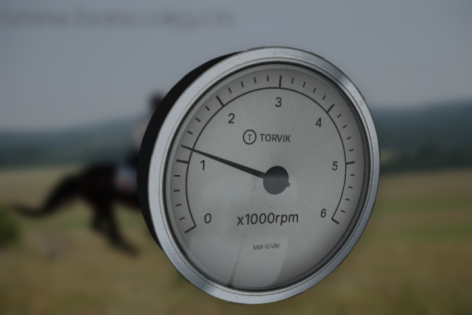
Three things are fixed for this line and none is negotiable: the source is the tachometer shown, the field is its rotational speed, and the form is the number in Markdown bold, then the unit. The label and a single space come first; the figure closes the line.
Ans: **1200** rpm
